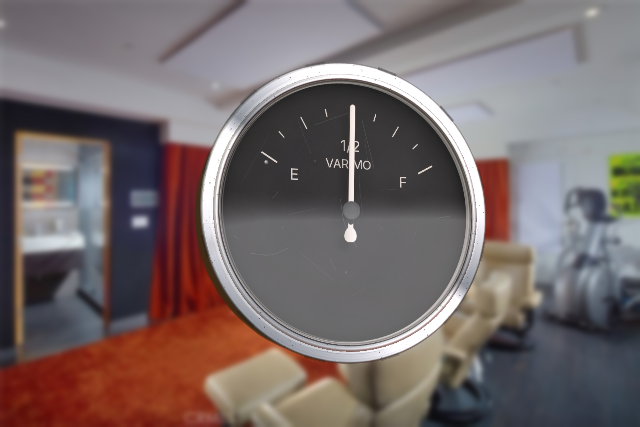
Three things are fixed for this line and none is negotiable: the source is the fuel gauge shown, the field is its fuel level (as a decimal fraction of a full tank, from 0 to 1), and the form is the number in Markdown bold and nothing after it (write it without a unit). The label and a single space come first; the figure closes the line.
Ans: **0.5**
